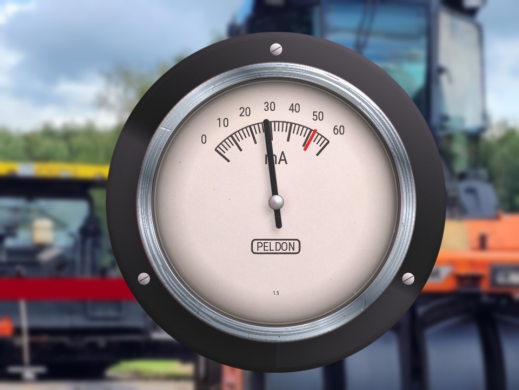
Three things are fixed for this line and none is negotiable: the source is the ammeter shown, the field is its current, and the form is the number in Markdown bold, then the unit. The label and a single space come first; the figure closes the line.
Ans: **28** mA
